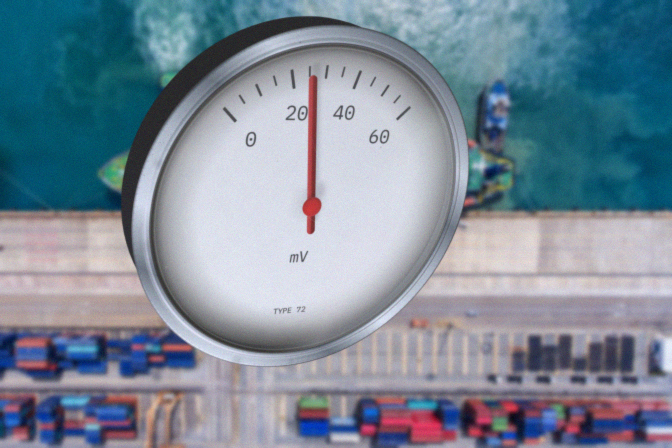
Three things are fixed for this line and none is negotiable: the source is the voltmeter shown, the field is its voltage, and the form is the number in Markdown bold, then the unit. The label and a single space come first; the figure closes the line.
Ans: **25** mV
